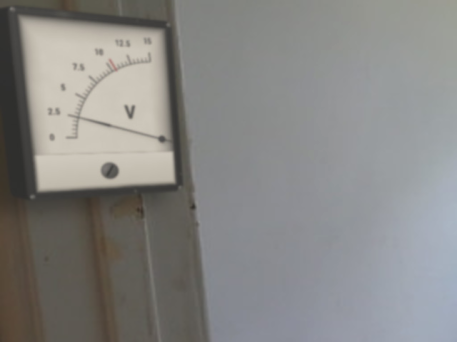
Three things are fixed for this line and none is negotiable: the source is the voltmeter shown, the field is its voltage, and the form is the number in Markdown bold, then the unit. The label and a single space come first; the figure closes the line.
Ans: **2.5** V
